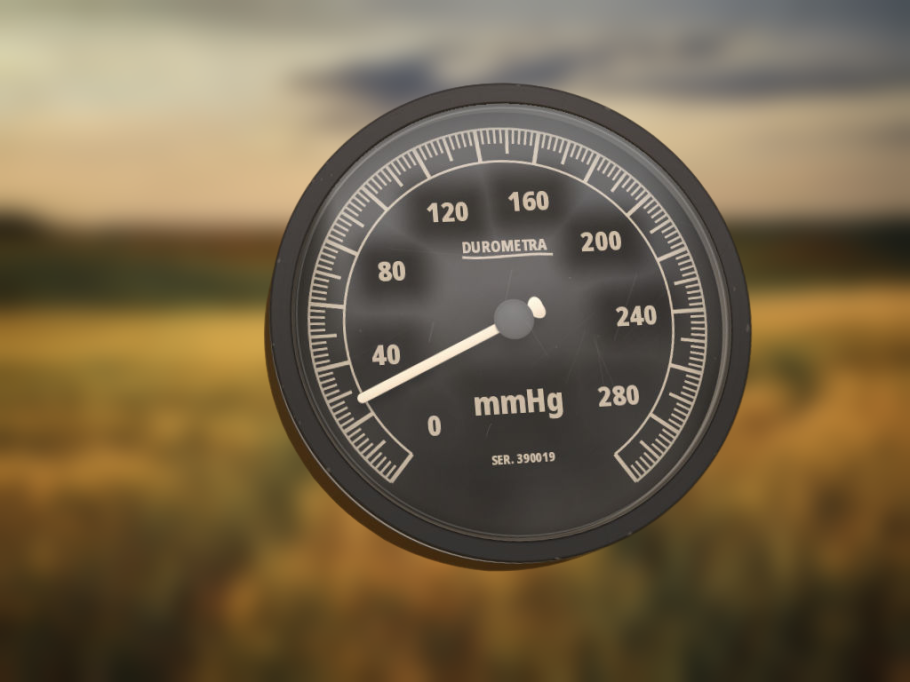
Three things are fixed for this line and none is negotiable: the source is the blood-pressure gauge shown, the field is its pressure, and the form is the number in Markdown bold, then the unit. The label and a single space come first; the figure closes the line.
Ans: **26** mmHg
